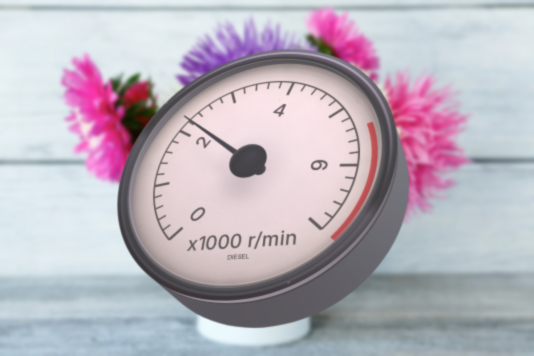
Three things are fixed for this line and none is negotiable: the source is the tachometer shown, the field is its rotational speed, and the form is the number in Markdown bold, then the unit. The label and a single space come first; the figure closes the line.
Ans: **2200** rpm
